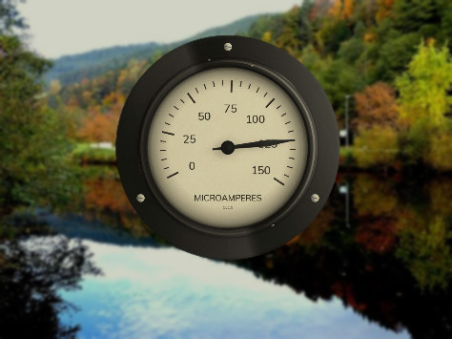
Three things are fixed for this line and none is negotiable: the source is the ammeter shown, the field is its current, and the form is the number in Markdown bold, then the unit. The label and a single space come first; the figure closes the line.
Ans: **125** µA
